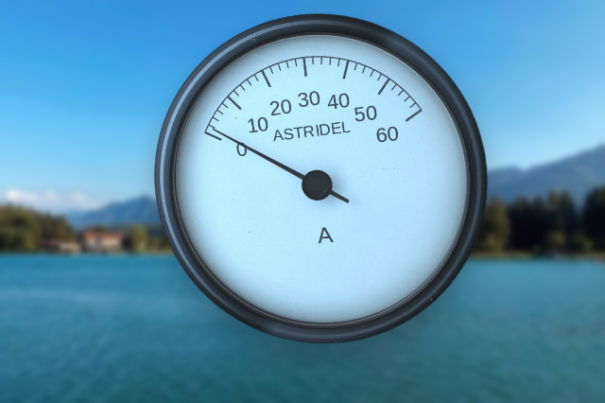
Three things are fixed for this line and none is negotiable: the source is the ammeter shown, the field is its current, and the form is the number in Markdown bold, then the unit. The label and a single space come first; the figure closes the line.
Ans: **2** A
